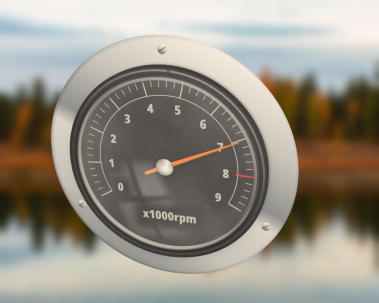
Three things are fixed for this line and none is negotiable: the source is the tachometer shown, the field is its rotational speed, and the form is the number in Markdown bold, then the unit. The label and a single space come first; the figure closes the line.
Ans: **7000** rpm
